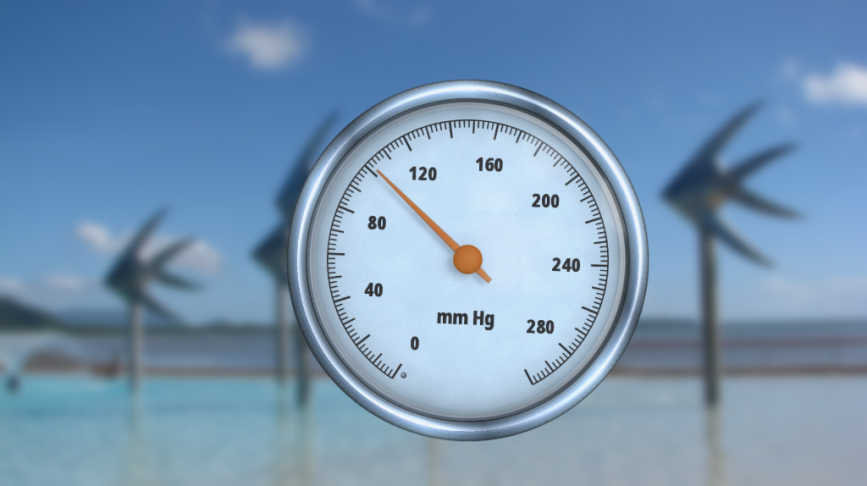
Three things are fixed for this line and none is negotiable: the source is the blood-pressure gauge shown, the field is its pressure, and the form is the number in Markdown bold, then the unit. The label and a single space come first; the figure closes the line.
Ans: **102** mmHg
